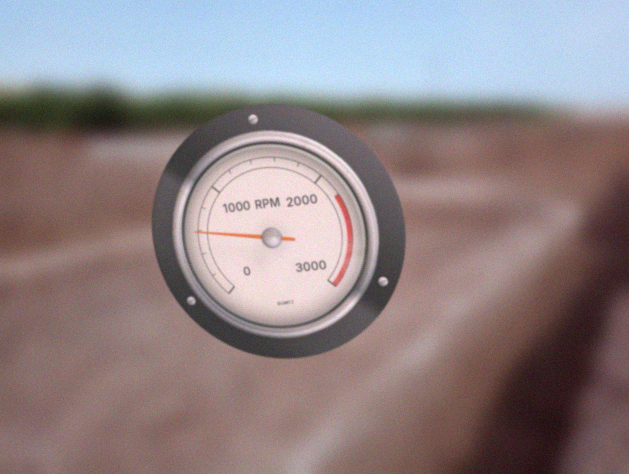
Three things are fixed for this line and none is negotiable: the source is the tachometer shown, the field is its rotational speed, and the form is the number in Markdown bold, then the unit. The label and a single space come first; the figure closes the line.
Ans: **600** rpm
